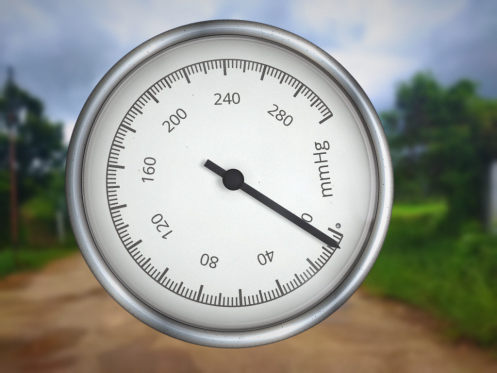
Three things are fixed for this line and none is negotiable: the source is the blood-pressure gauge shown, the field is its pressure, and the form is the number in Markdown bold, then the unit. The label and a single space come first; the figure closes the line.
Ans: **6** mmHg
